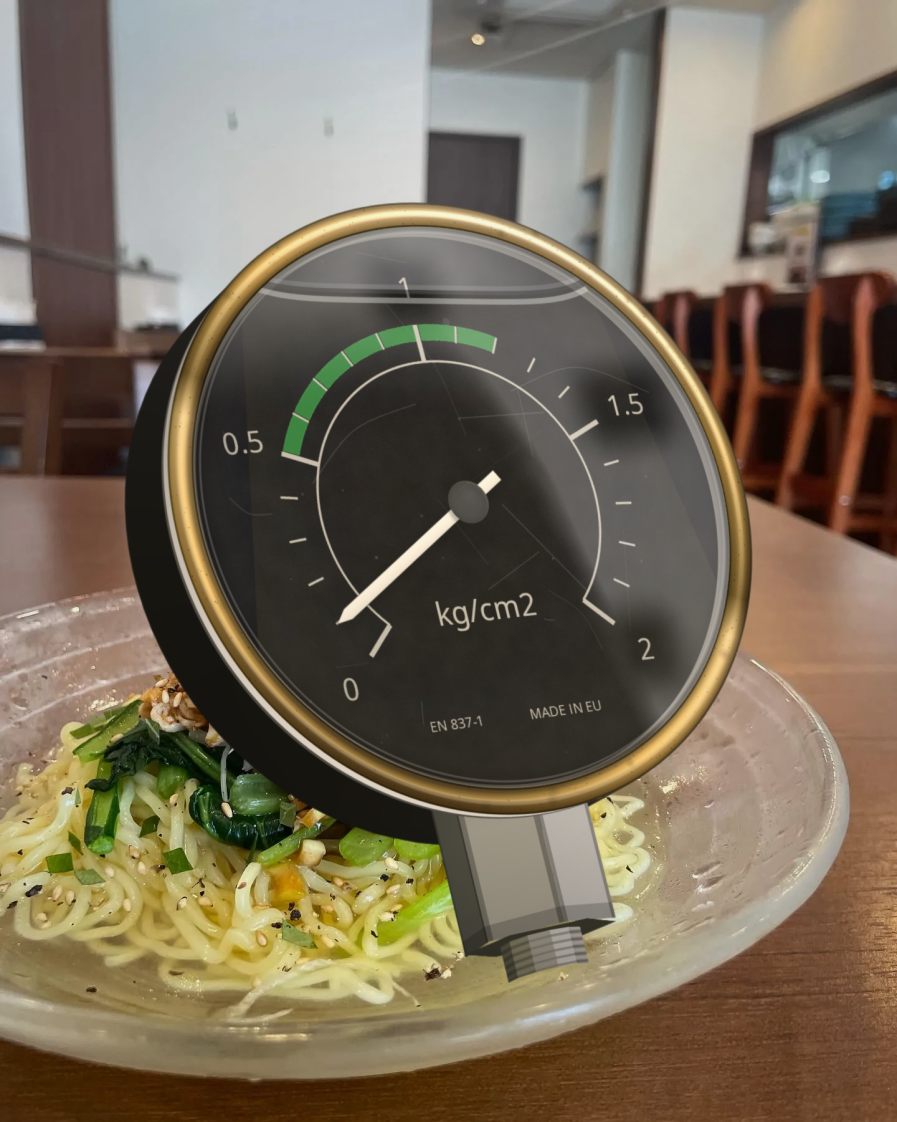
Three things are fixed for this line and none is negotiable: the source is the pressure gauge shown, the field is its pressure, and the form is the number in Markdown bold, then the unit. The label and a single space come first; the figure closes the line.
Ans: **0.1** kg/cm²
